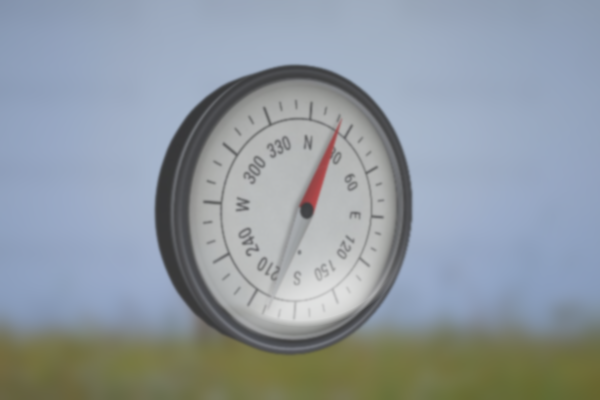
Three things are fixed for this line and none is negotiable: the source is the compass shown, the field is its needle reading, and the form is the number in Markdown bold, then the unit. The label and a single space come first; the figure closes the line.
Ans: **20** °
